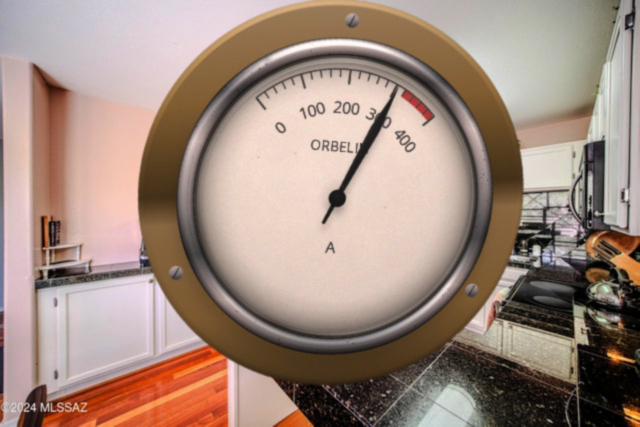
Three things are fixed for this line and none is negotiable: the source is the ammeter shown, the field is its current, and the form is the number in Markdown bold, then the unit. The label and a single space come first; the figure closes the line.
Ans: **300** A
